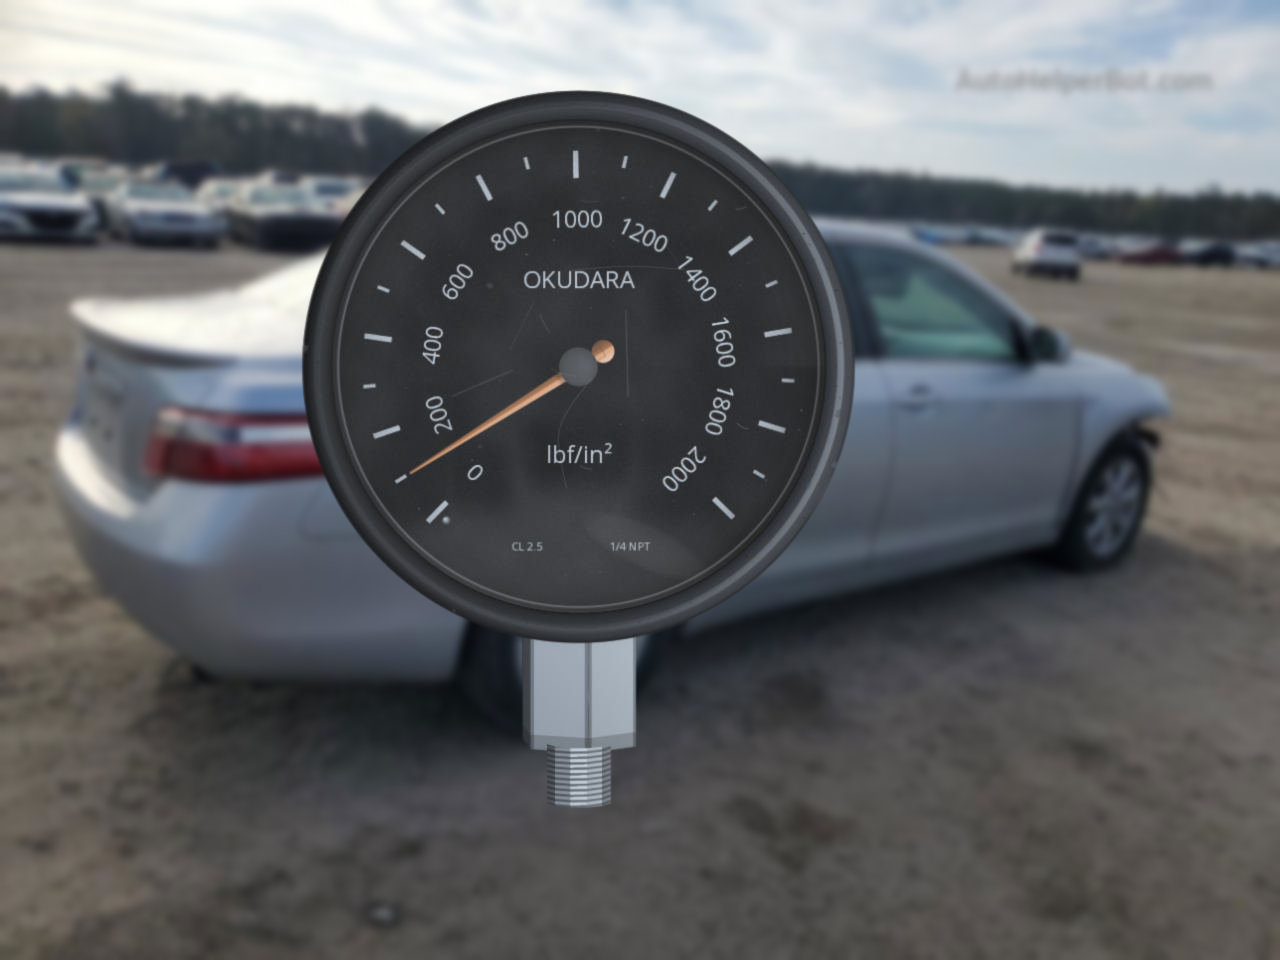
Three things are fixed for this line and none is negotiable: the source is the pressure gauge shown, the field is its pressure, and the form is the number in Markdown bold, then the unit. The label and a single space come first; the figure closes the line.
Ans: **100** psi
